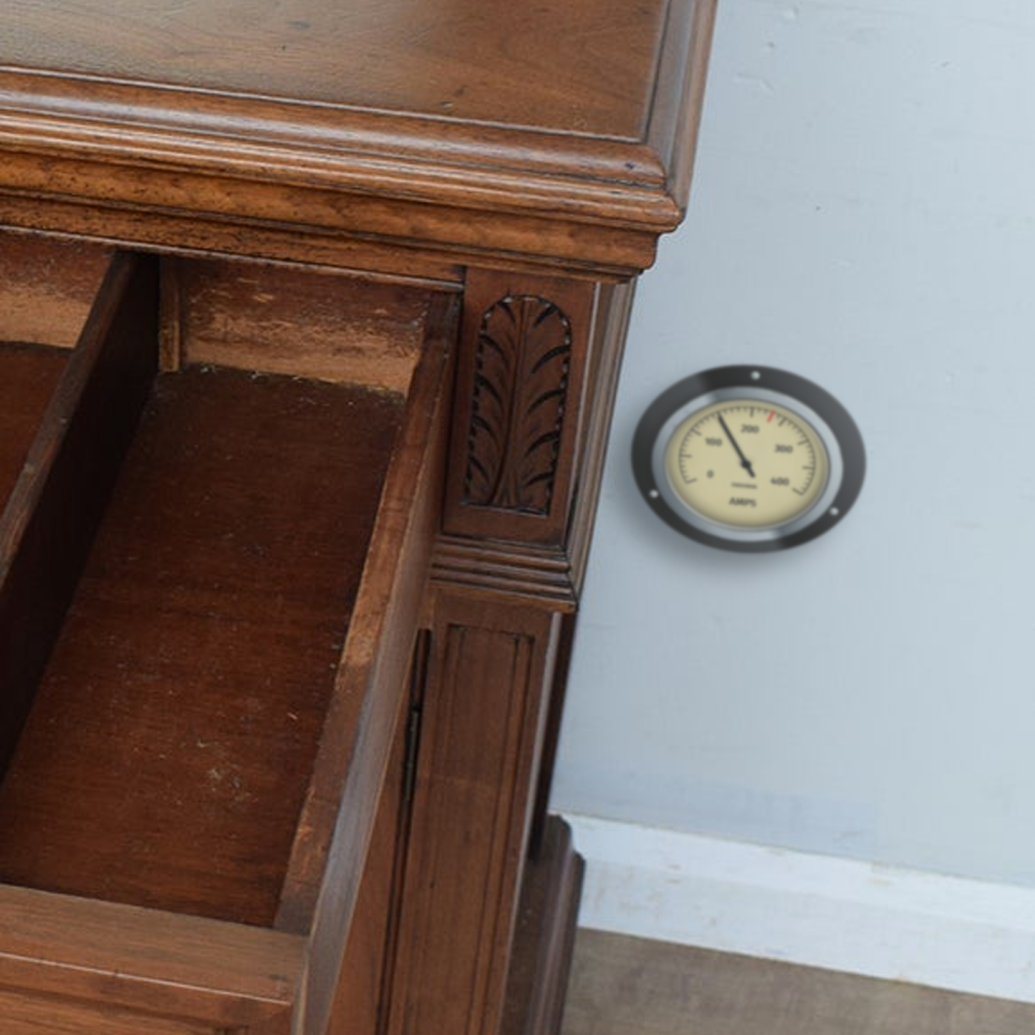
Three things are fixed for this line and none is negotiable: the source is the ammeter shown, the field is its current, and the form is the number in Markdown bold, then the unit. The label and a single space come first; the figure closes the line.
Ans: **150** A
